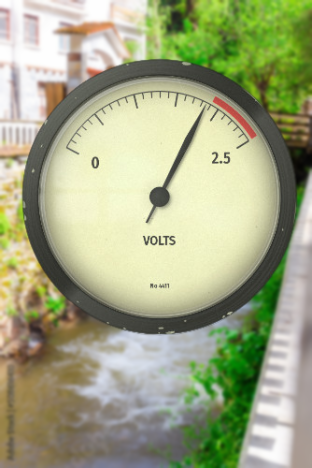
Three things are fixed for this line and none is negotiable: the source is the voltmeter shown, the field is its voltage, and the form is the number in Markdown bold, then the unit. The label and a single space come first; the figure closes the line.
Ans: **1.85** V
